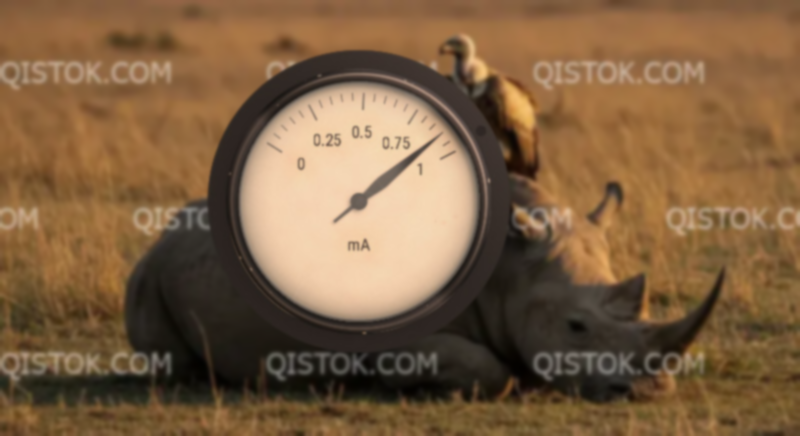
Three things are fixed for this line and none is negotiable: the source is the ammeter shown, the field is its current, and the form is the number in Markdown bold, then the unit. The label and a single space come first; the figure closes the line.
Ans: **0.9** mA
